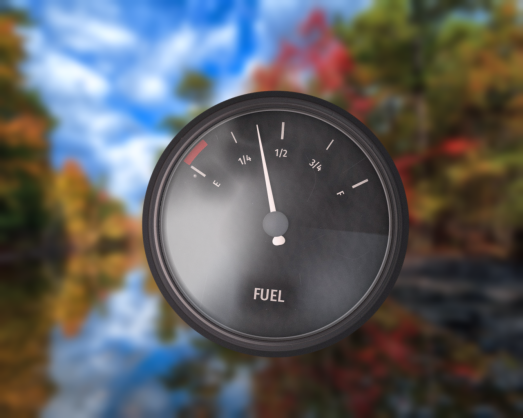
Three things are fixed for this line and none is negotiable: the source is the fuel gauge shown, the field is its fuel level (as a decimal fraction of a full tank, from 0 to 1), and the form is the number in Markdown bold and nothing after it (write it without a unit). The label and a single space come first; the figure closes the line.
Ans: **0.375**
